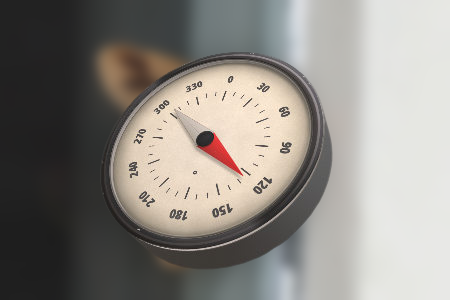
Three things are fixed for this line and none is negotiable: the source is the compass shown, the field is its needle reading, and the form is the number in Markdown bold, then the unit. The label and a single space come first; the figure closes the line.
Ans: **125** °
